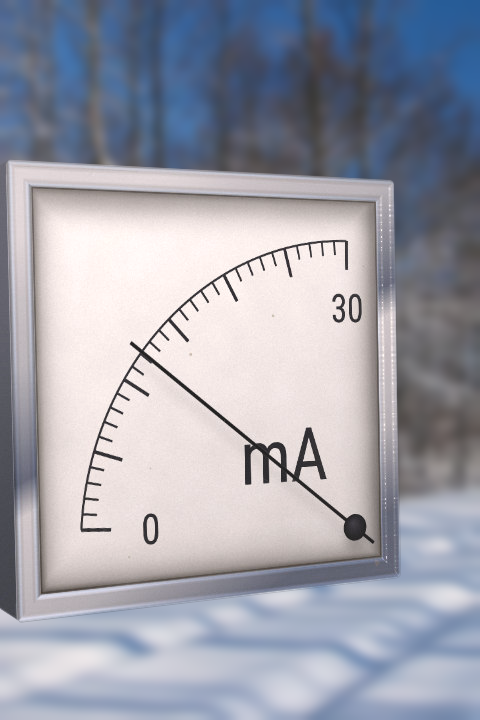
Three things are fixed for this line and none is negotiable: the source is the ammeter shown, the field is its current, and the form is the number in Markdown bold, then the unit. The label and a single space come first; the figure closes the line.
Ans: **12** mA
